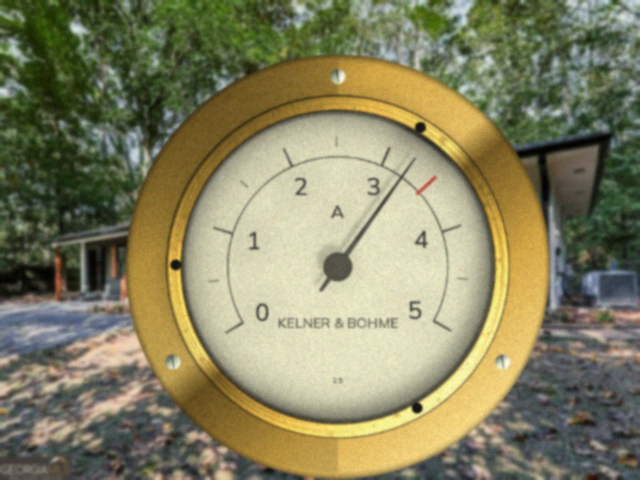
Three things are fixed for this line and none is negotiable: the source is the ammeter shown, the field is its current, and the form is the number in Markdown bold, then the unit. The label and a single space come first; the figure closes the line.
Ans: **3.25** A
